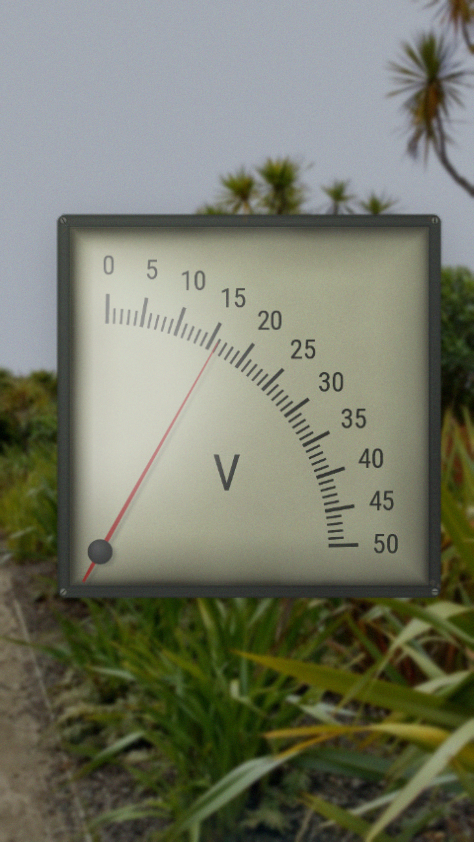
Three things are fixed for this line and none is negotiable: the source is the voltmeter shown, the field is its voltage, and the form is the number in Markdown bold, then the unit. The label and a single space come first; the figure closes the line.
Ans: **16** V
